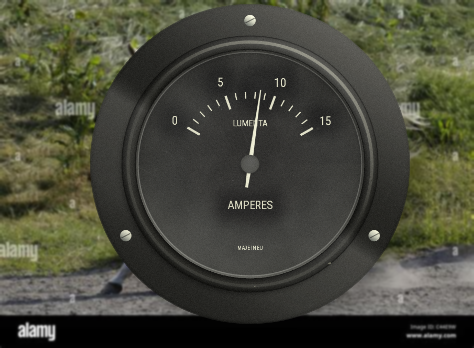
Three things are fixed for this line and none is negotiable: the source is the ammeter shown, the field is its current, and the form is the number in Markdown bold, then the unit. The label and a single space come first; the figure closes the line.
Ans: **8.5** A
